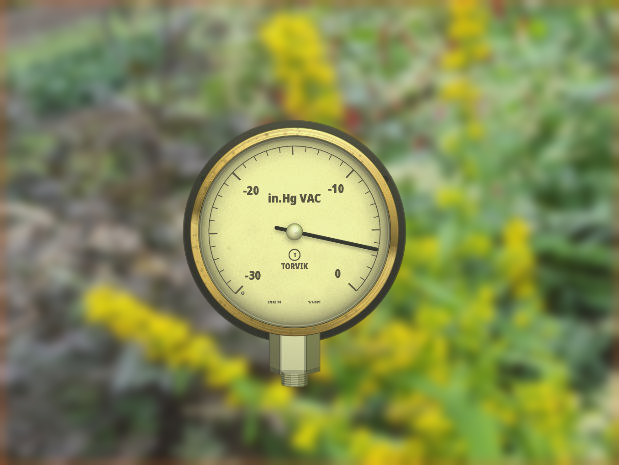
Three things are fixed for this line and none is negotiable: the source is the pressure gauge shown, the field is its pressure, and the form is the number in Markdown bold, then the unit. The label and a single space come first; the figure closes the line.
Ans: **-3.5** inHg
